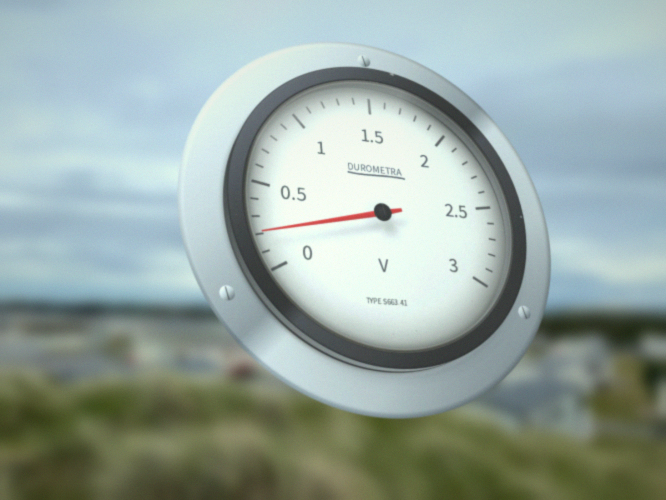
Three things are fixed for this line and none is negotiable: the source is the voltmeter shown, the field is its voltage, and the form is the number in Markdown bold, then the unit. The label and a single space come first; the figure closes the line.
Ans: **0.2** V
